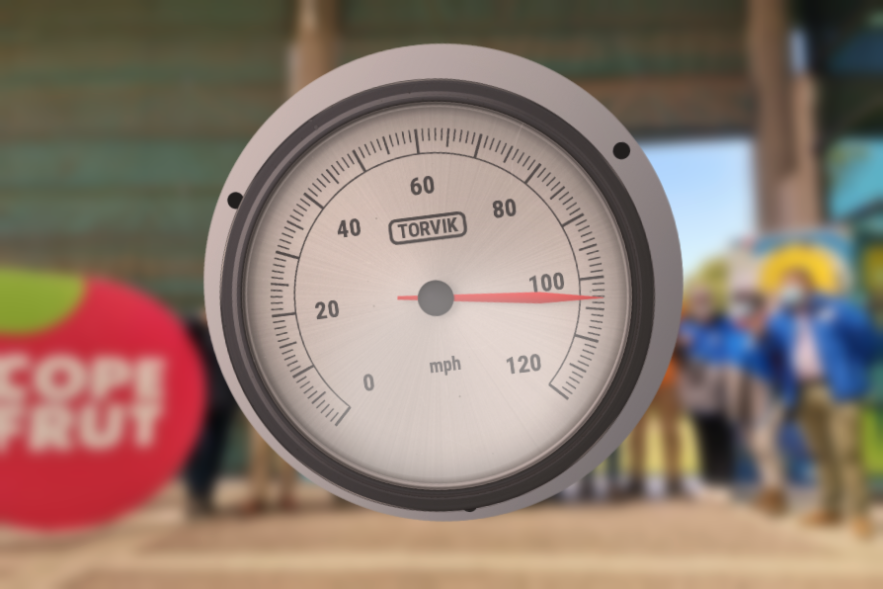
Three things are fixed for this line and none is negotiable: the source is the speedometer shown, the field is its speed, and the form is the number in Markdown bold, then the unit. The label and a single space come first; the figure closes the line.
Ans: **103** mph
